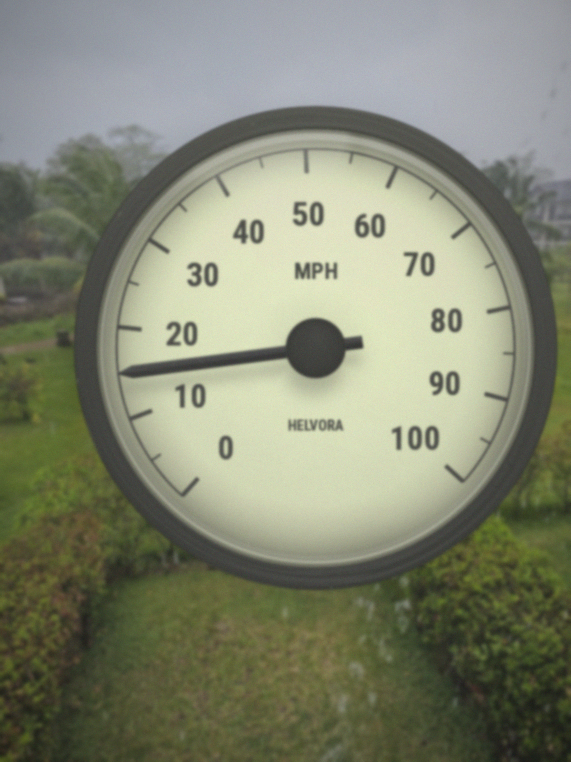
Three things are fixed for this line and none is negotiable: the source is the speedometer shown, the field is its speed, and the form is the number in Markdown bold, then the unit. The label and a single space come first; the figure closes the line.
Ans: **15** mph
